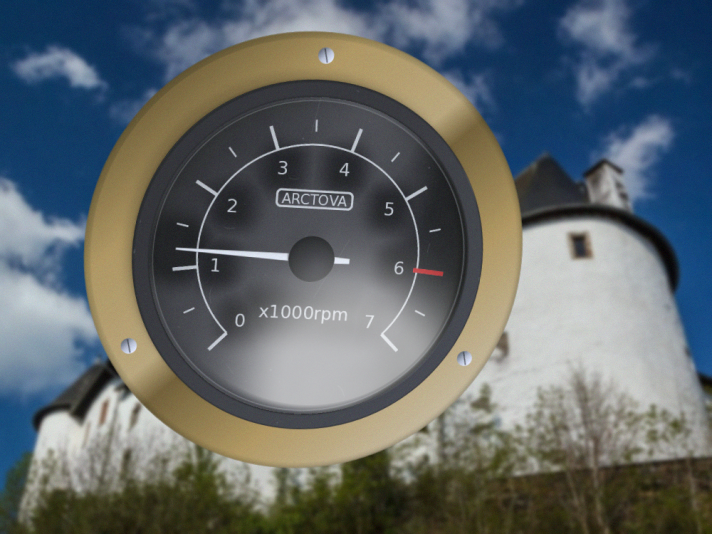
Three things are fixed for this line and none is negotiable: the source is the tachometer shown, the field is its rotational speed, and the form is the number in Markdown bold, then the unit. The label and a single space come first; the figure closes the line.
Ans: **1250** rpm
